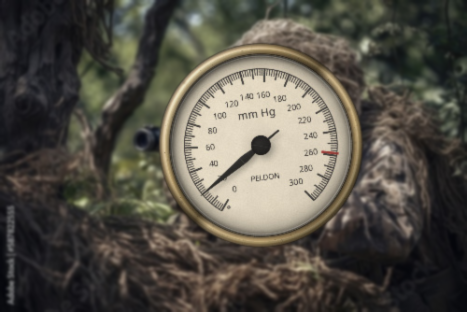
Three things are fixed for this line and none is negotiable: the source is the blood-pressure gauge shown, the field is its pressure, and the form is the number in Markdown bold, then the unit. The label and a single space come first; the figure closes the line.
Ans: **20** mmHg
